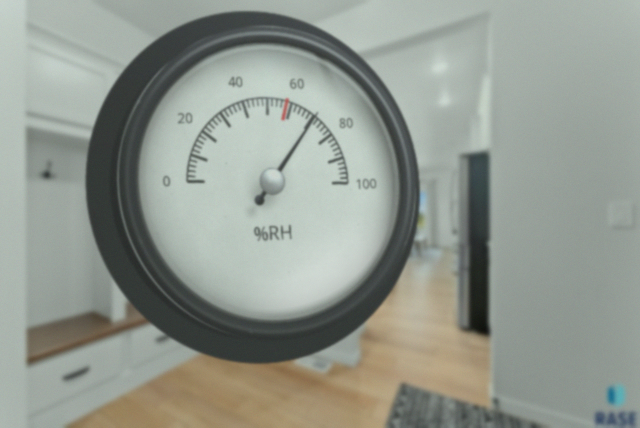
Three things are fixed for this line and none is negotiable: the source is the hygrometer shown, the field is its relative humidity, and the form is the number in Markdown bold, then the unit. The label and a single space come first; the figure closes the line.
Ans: **70** %
